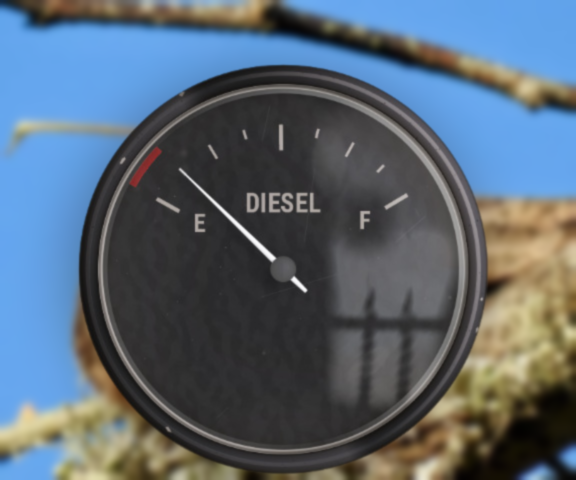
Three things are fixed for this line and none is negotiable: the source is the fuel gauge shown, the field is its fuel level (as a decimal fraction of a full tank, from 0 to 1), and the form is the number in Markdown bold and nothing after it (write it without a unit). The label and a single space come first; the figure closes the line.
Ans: **0.125**
